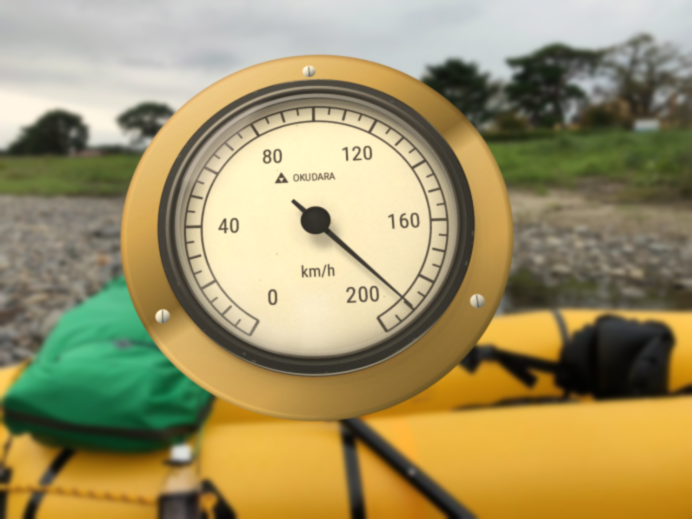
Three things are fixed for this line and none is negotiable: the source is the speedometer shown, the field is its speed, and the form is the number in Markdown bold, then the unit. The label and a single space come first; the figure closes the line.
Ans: **190** km/h
